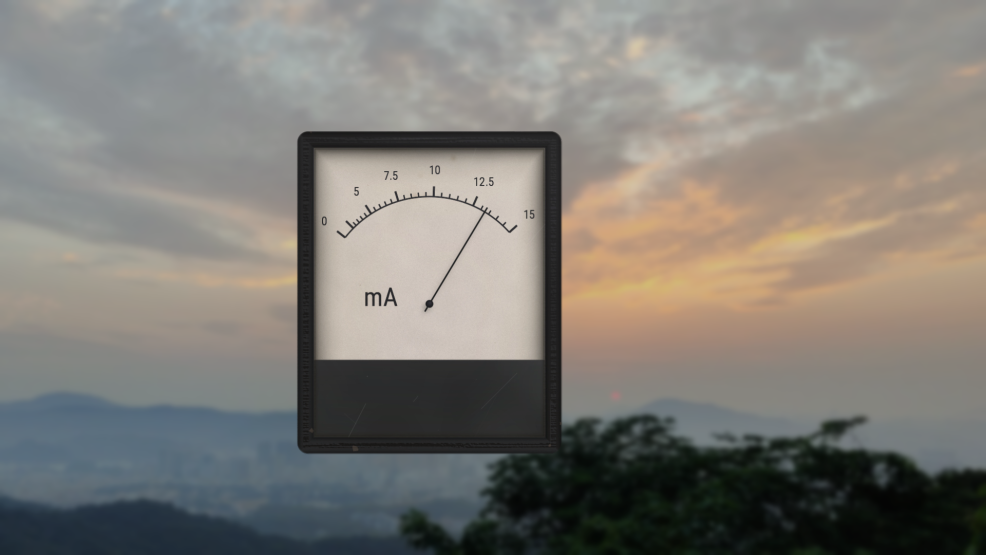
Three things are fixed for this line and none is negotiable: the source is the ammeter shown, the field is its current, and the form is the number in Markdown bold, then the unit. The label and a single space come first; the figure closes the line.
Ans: **13.25** mA
